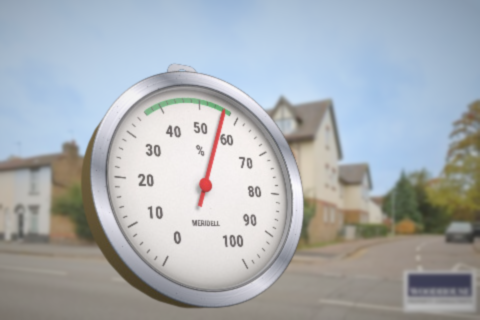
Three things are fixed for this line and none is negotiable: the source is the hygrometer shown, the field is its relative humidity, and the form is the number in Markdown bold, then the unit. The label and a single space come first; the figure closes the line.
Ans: **56** %
